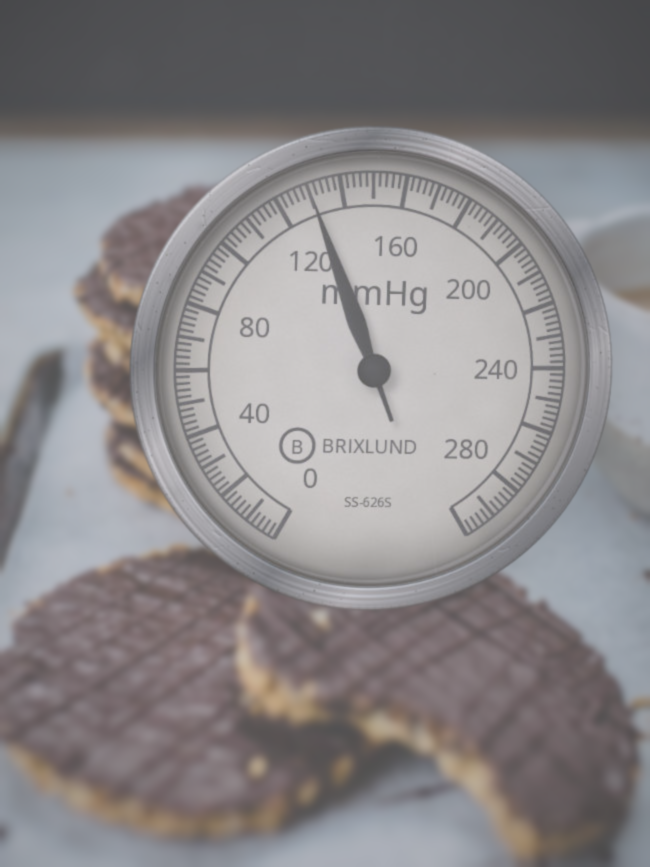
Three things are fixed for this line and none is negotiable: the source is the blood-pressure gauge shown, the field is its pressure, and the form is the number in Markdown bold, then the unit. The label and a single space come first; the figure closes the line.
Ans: **130** mmHg
